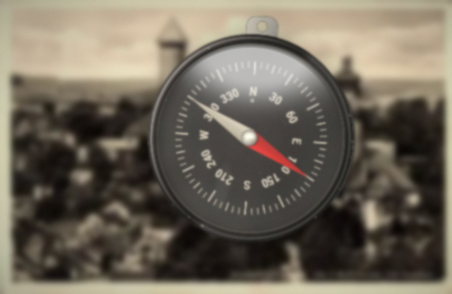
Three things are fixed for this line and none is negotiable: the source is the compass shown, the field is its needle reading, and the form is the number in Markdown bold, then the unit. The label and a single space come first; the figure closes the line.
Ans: **120** °
